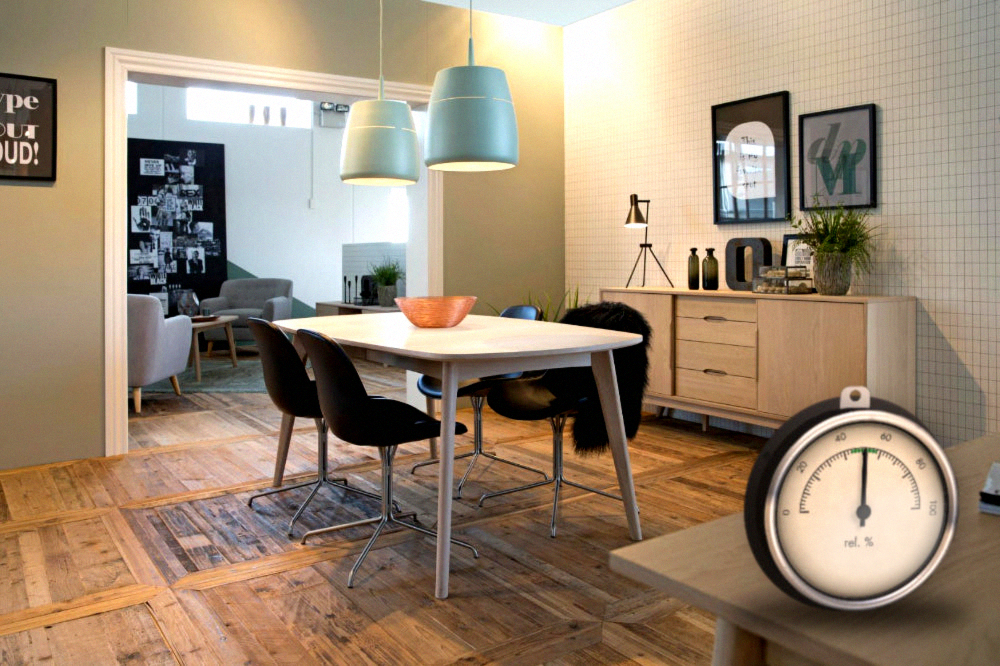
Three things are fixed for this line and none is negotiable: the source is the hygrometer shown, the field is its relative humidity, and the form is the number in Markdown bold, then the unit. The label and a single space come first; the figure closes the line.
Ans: **50** %
